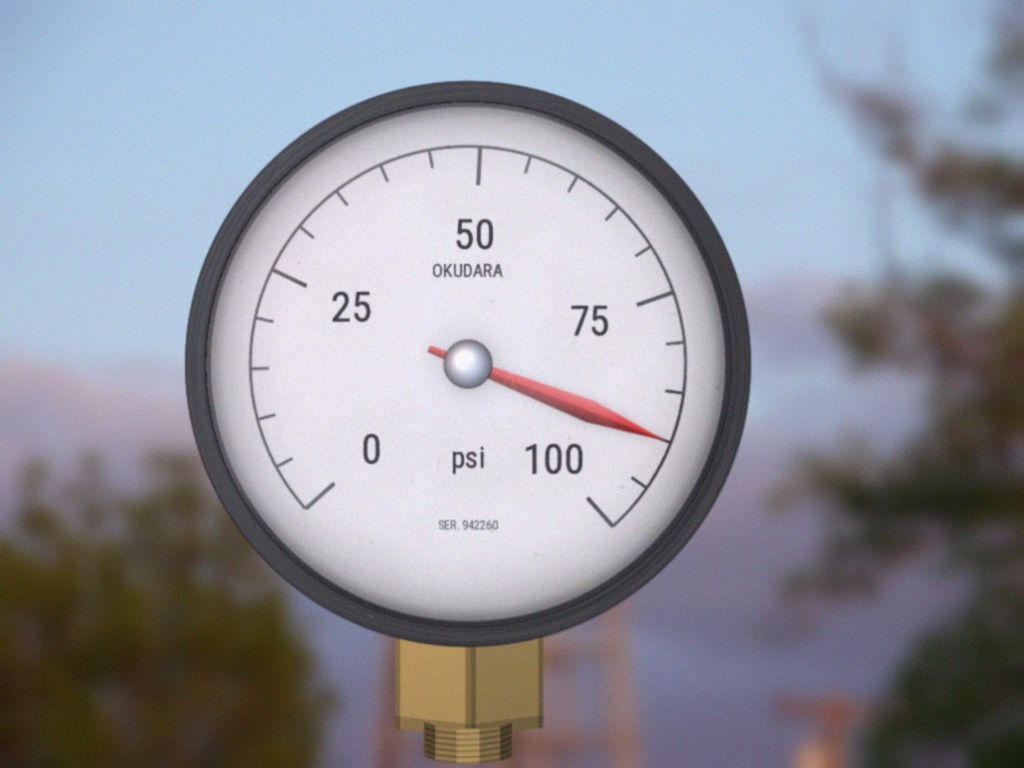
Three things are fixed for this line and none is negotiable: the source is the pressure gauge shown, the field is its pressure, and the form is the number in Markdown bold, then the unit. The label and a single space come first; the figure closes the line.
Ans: **90** psi
